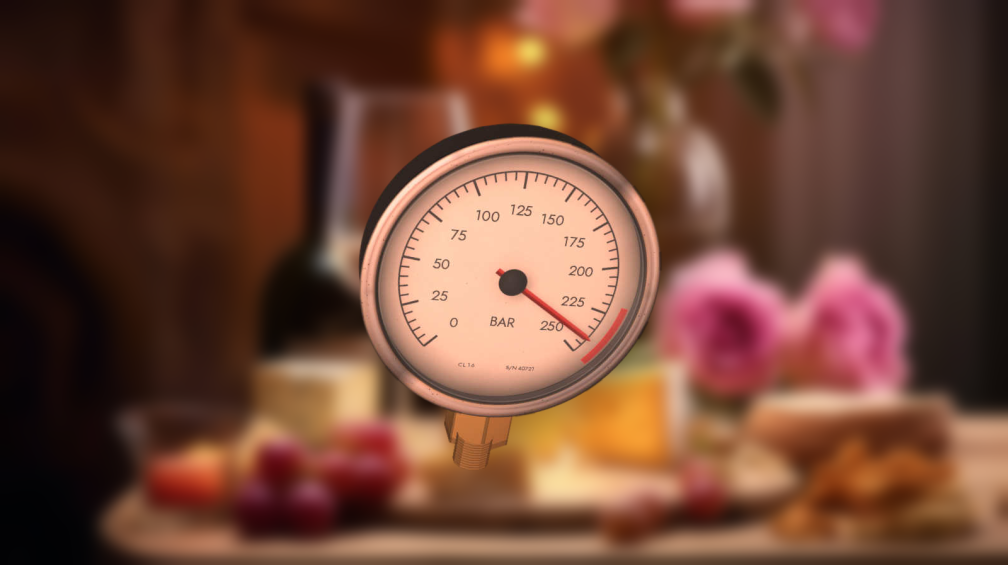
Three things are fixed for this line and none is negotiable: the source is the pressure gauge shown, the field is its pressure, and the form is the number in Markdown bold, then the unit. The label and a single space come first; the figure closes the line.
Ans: **240** bar
